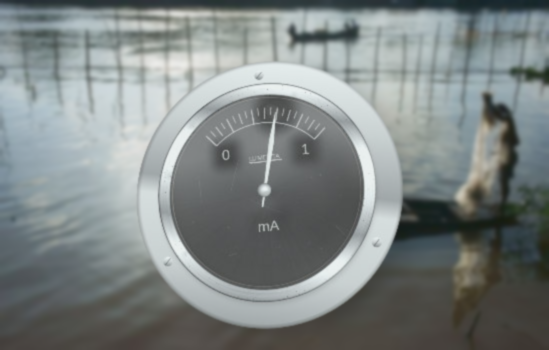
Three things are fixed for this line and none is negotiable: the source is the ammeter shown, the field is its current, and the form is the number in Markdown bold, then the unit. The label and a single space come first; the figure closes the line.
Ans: **0.6** mA
